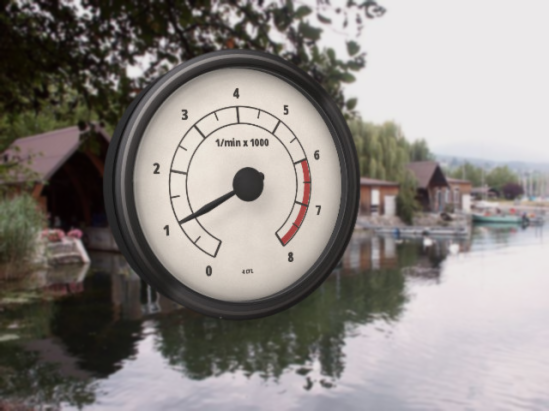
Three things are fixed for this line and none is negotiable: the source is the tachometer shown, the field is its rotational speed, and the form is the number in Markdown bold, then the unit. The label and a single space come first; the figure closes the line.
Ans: **1000** rpm
